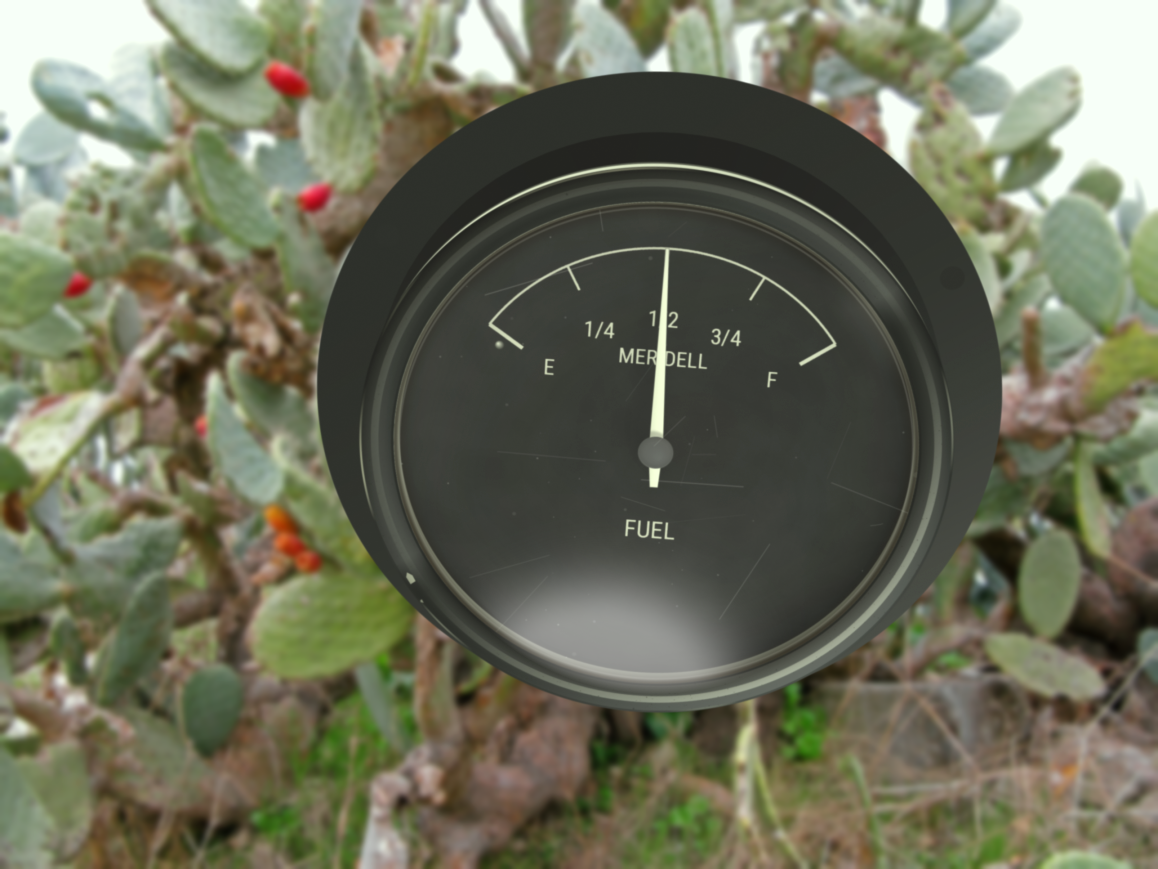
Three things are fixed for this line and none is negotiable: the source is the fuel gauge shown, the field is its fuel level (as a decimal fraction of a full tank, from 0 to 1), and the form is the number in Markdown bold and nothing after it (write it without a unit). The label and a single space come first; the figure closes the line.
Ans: **0.5**
